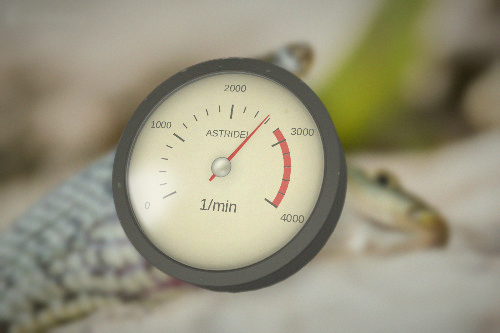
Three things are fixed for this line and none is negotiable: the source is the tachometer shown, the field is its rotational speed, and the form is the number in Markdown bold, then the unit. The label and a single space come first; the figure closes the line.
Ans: **2600** rpm
